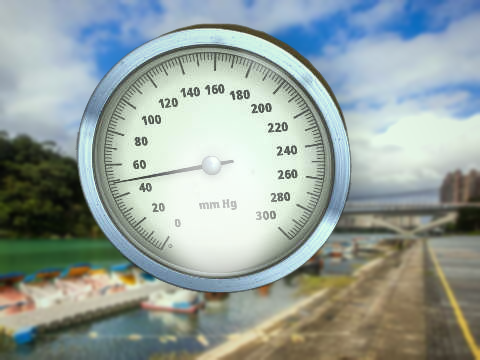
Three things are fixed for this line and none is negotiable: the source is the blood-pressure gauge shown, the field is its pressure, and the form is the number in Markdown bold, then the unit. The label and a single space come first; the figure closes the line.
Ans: **50** mmHg
